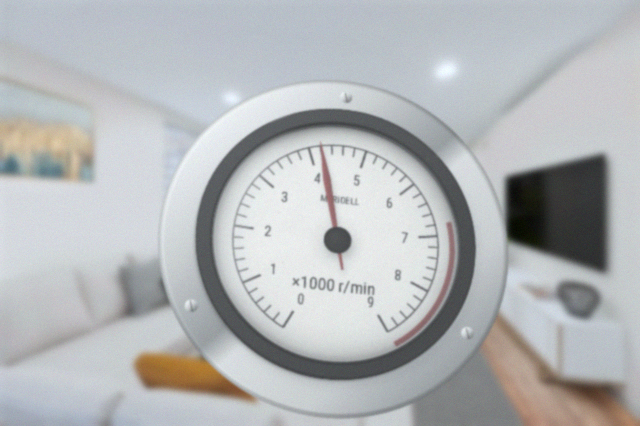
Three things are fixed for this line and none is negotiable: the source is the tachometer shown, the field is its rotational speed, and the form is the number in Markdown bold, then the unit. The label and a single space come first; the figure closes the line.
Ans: **4200** rpm
